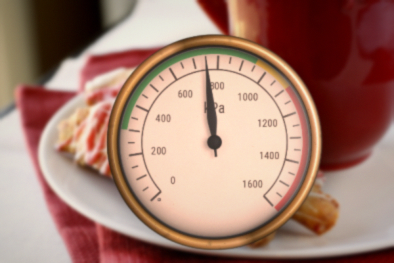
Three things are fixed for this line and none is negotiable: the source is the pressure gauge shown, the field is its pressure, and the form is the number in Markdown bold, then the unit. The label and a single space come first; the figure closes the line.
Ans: **750** kPa
